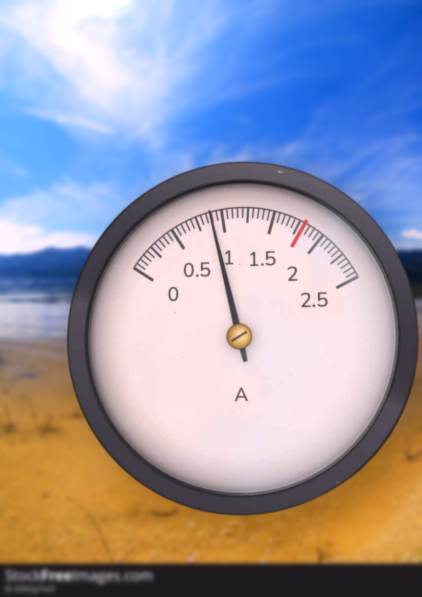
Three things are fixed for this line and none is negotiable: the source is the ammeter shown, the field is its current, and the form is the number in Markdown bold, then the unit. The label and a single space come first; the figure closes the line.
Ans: **0.9** A
